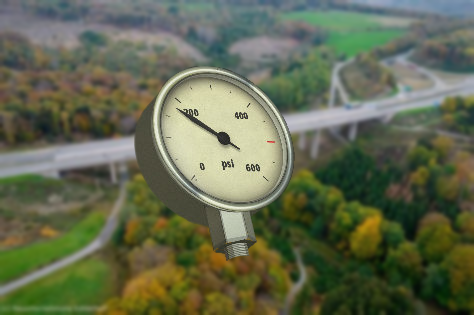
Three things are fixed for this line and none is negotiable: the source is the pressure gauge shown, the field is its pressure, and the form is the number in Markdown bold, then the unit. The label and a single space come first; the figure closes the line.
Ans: **175** psi
